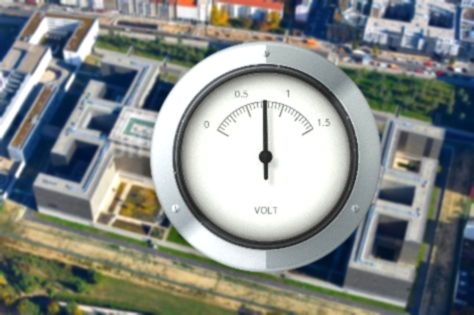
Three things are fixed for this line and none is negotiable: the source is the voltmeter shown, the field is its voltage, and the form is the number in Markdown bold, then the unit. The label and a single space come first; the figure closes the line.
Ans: **0.75** V
